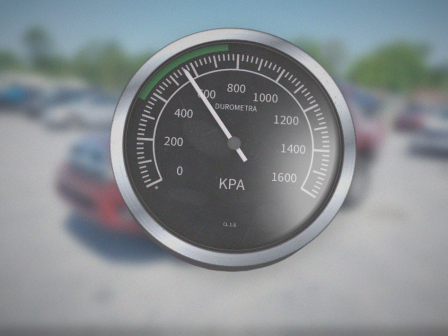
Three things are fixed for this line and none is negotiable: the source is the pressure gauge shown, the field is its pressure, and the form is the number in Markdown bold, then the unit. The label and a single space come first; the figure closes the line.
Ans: **560** kPa
